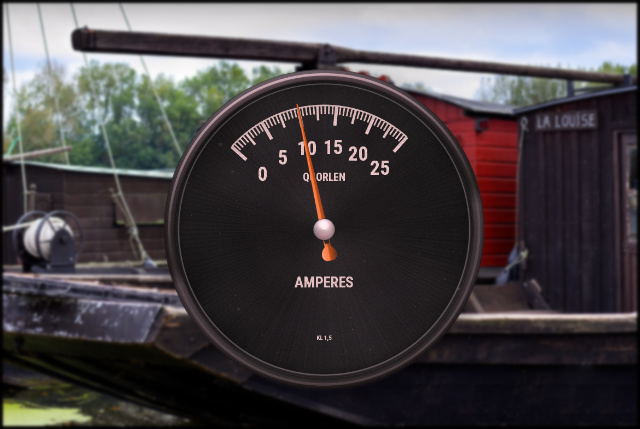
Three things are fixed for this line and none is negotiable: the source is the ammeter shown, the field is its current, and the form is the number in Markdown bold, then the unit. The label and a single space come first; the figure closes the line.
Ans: **10** A
